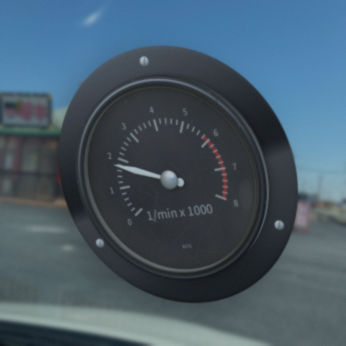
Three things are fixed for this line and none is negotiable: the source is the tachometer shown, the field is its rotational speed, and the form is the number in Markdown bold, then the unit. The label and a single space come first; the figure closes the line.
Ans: **1800** rpm
